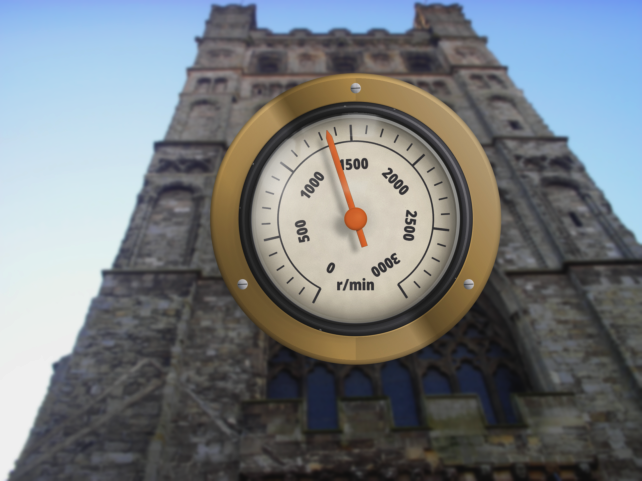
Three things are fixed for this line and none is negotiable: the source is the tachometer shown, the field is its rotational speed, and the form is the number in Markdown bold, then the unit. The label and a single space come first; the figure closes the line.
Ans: **1350** rpm
